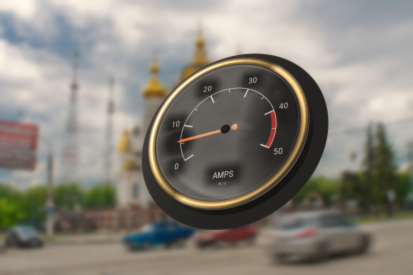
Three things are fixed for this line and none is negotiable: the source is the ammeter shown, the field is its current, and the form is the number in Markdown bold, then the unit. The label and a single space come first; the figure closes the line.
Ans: **5** A
